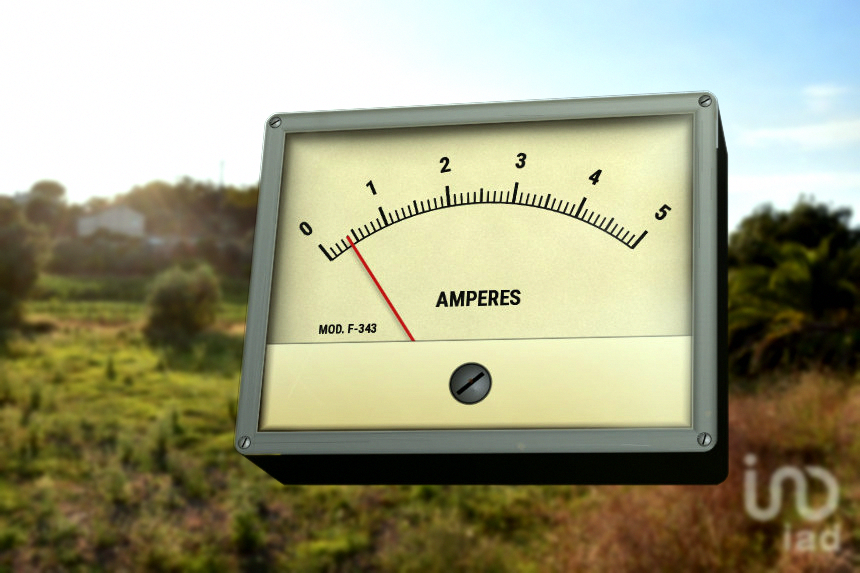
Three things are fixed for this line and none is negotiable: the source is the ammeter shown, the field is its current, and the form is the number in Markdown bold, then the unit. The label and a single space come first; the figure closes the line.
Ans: **0.4** A
